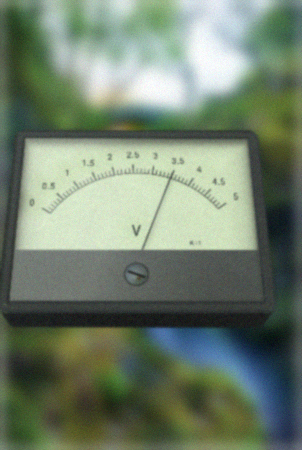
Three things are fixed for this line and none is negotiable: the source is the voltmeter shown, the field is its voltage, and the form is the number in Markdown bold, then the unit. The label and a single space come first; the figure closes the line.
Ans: **3.5** V
